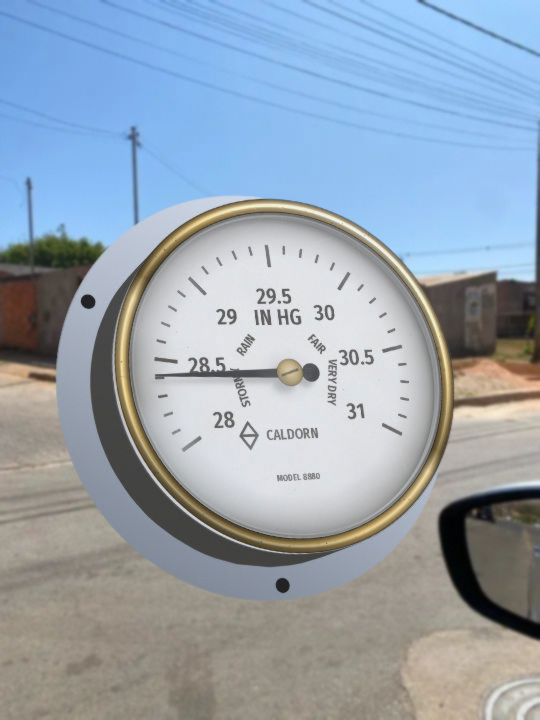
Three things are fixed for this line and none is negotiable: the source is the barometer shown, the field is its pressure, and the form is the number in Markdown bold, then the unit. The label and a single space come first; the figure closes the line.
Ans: **28.4** inHg
